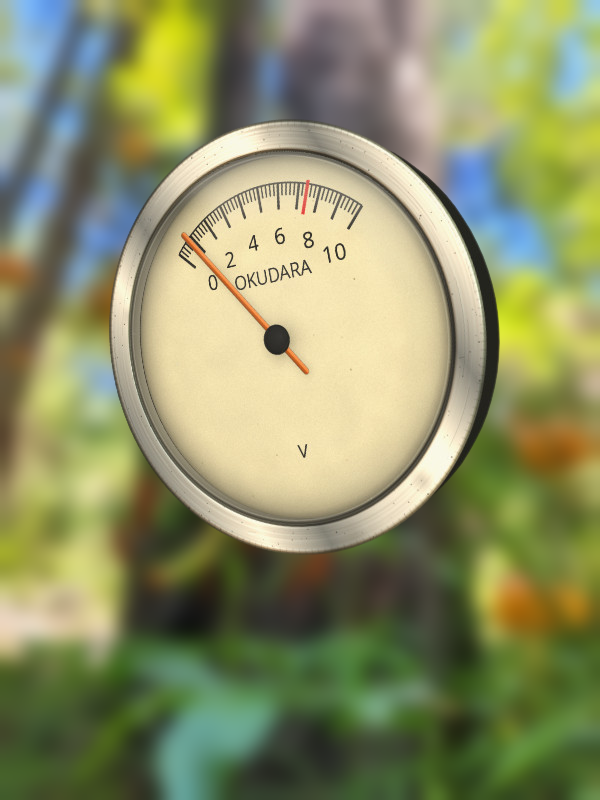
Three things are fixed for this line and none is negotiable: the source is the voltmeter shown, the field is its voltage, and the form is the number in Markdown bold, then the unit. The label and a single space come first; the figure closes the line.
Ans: **1** V
